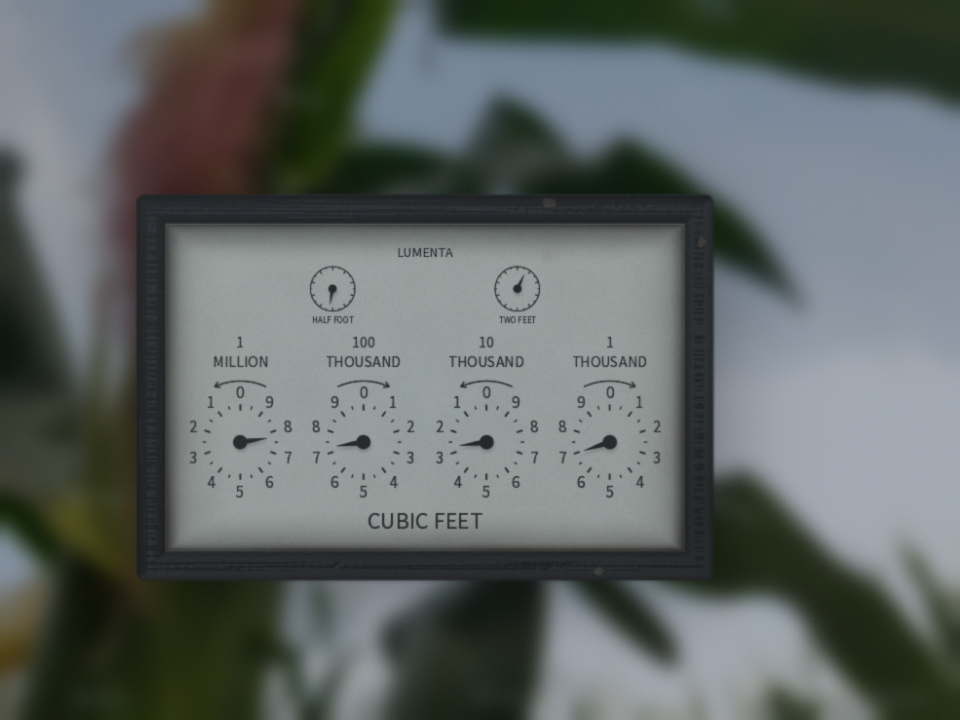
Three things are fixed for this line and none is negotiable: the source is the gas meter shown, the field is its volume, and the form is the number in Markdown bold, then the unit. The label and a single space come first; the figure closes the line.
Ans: **772700** ft³
